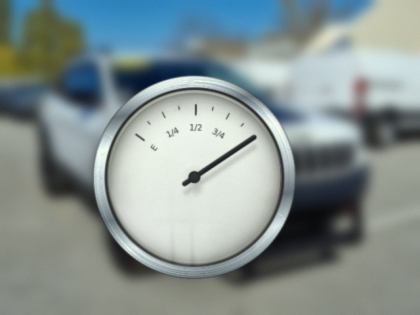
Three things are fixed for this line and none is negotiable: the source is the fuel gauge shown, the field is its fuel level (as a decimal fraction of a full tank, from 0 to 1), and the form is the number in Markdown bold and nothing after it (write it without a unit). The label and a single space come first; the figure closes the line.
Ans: **1**
